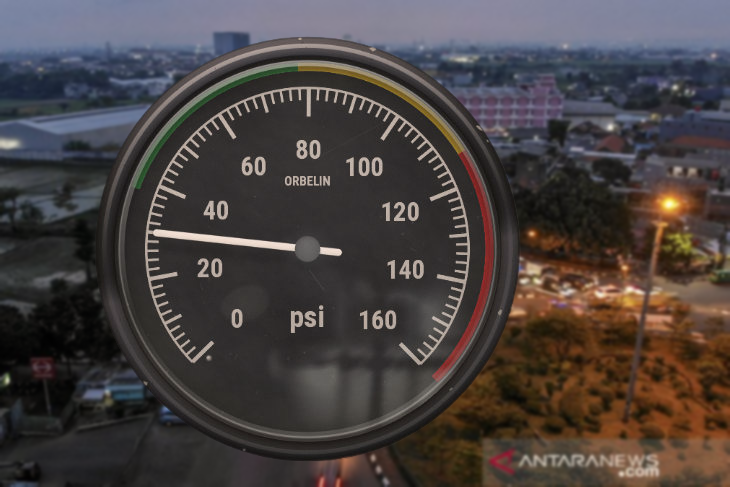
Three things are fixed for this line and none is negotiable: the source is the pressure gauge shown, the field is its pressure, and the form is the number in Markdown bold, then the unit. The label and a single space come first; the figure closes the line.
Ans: **30** psi
